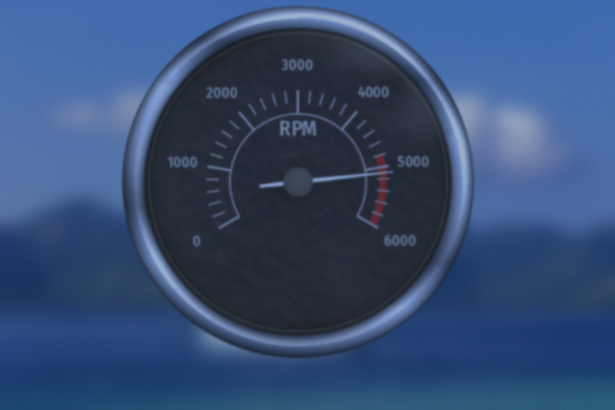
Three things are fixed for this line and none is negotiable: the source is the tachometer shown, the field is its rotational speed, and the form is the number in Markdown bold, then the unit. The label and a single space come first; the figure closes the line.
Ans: **5100** rpm
